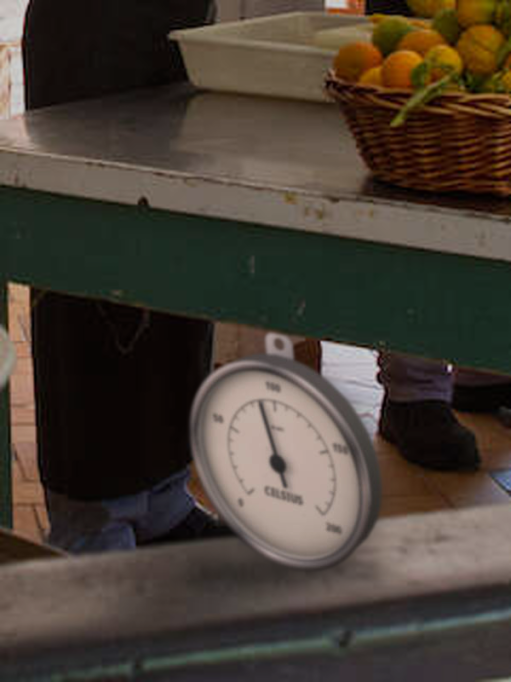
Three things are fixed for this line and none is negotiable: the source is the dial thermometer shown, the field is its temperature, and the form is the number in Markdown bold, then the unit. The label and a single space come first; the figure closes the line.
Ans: **90** °C
